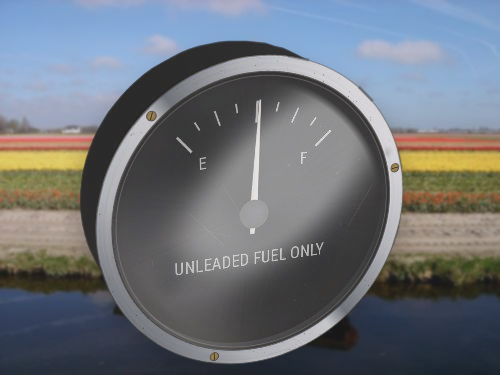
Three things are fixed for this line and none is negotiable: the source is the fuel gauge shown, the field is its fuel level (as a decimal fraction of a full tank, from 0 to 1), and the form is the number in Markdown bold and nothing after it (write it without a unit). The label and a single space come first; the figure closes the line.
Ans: **0.5**
